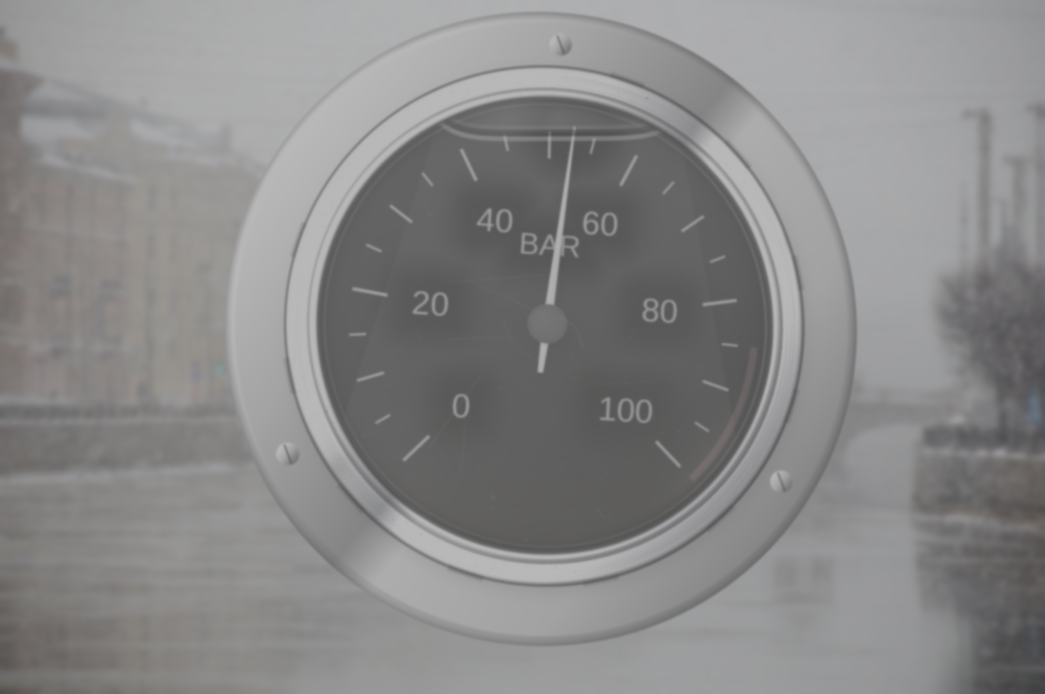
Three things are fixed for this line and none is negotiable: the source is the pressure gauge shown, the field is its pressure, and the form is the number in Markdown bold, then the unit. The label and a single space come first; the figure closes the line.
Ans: **52.5** bar
